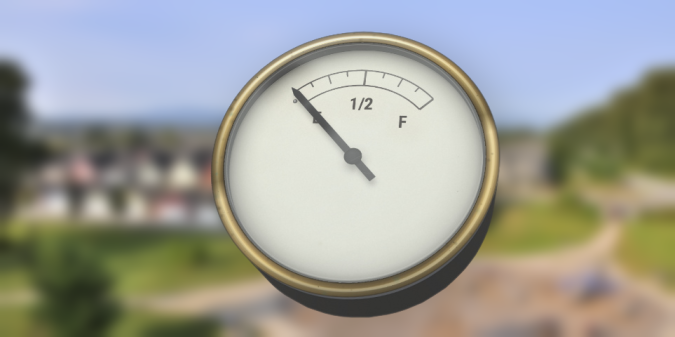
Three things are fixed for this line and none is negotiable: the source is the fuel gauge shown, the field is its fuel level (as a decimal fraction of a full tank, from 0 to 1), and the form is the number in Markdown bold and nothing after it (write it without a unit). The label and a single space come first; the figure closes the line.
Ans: **0**
